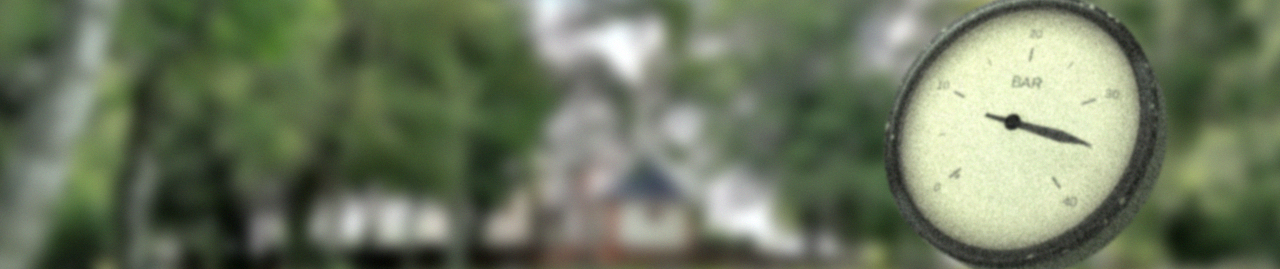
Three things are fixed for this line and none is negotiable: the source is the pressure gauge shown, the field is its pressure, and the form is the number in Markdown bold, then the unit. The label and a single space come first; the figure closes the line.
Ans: **35** bar
